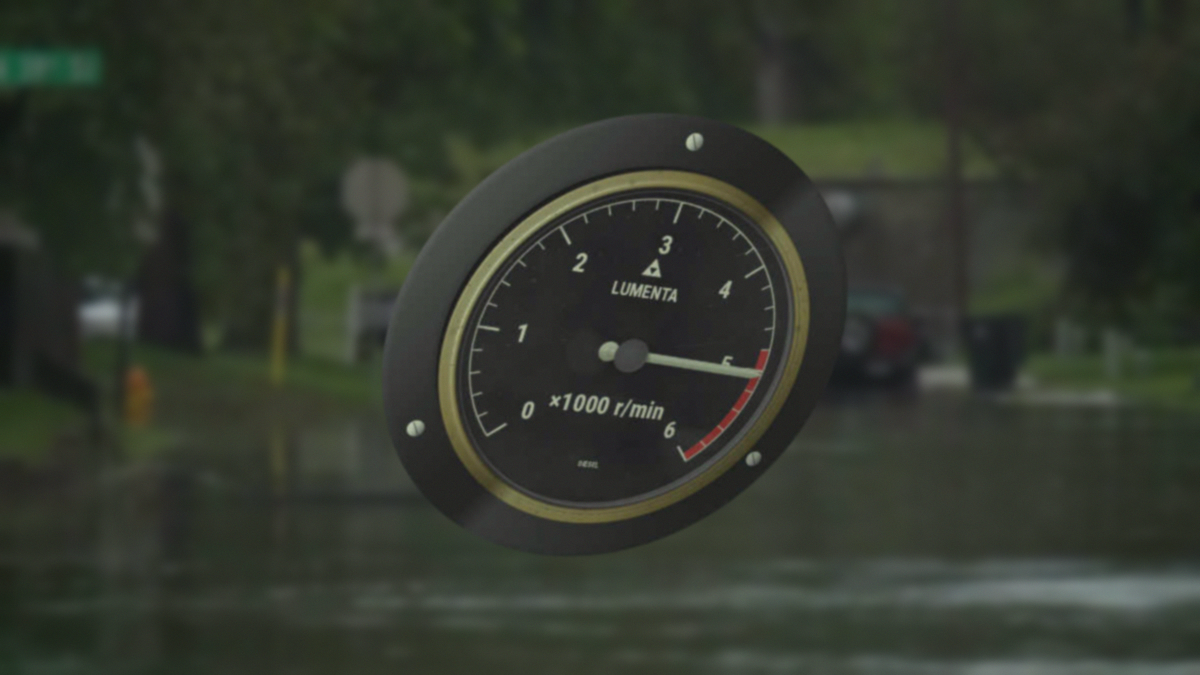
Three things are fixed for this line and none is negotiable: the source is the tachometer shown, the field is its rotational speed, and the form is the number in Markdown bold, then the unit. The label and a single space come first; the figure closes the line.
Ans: **5000** rpm
